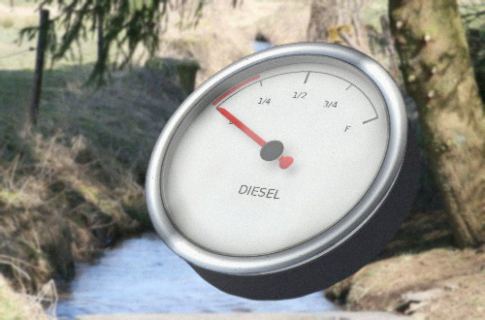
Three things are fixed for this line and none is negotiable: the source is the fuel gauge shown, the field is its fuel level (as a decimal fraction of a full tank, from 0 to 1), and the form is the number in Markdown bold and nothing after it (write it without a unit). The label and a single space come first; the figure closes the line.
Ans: **0**
